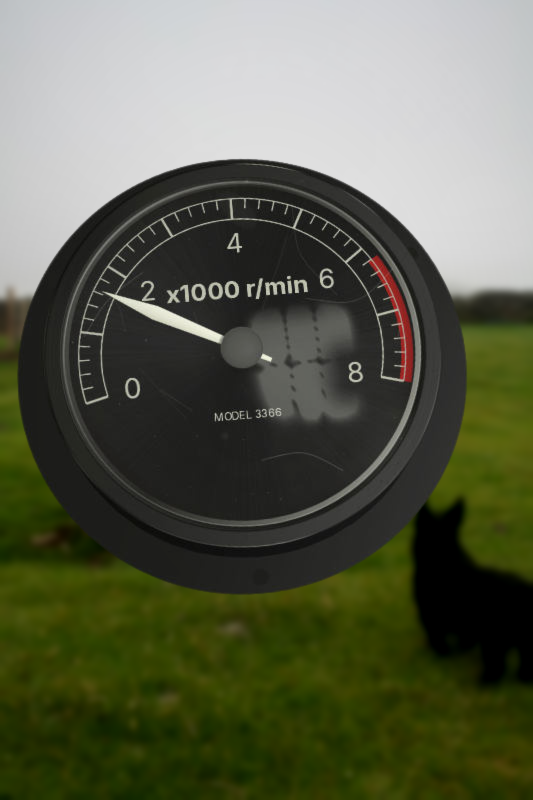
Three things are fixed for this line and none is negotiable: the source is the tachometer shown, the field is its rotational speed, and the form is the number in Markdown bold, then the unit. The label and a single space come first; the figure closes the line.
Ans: **1600** rpm
